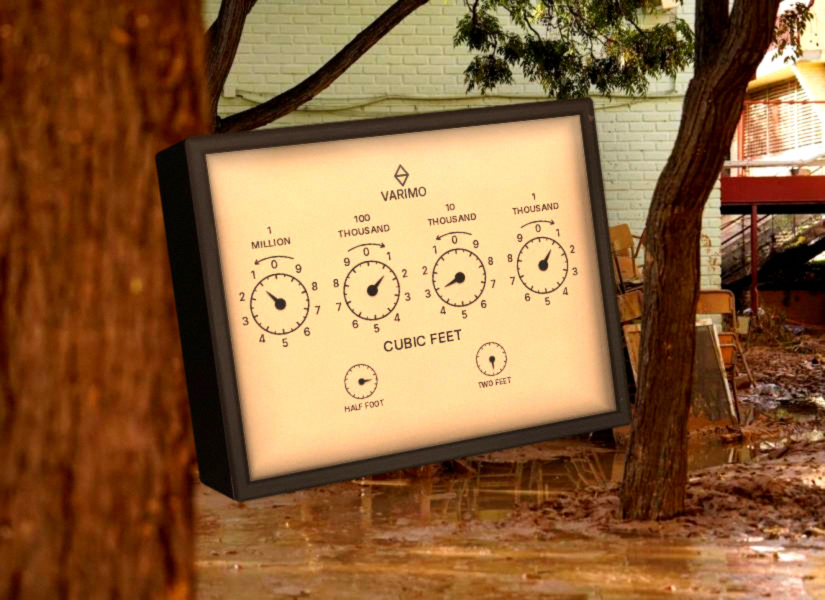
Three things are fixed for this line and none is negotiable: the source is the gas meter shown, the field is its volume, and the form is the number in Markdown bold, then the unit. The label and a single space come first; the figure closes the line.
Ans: **113100** ft³
